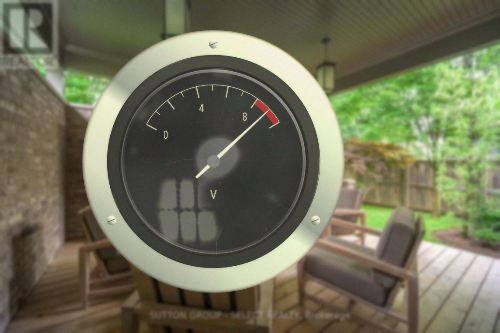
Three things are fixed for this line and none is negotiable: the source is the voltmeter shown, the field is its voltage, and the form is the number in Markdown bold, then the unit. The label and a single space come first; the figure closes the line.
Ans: **9** V
